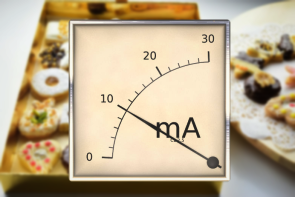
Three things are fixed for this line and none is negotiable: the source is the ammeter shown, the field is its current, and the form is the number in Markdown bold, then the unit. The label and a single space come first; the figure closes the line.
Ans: **10** mA
